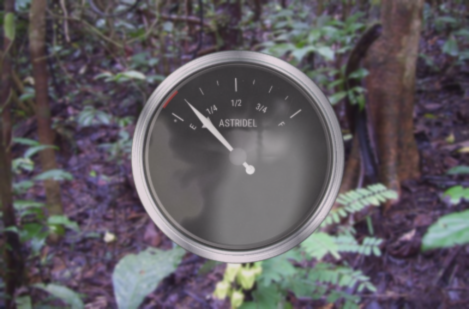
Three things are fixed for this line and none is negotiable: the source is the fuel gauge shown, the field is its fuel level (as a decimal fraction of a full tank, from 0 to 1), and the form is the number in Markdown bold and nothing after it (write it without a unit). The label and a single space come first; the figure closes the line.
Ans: **0.125**
